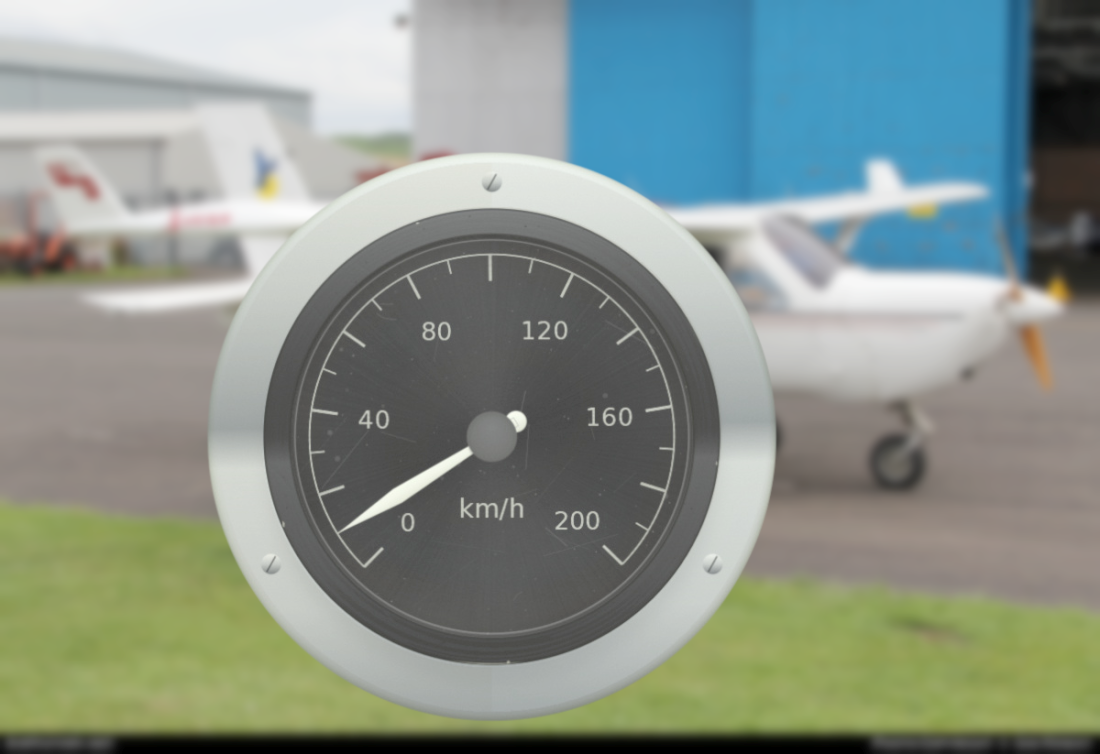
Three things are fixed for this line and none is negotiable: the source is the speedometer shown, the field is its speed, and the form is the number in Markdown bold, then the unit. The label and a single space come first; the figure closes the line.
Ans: **10** km/h
